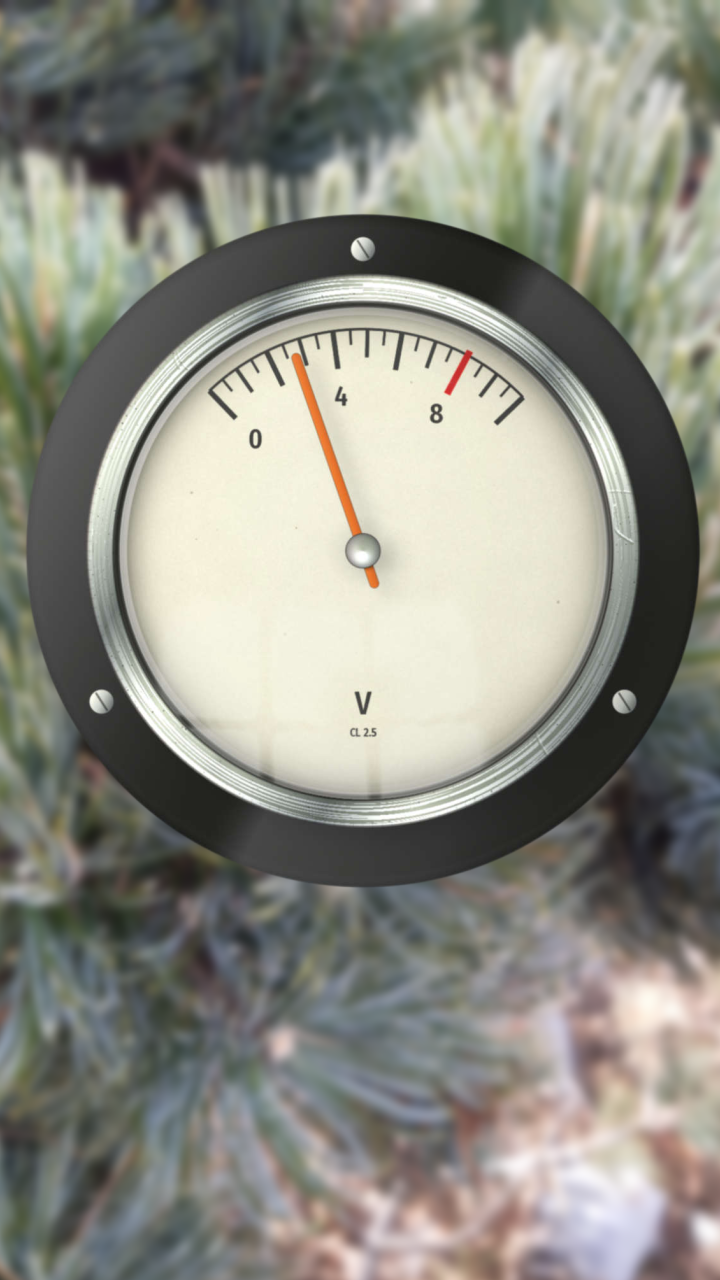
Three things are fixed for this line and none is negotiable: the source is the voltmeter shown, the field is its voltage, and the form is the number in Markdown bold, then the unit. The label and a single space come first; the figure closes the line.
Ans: **2.75** V
